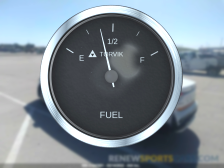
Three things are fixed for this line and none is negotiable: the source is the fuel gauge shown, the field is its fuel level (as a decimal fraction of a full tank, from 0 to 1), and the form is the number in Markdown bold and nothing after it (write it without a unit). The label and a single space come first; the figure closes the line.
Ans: **0.375**
